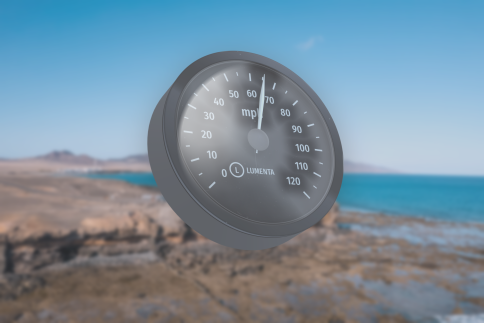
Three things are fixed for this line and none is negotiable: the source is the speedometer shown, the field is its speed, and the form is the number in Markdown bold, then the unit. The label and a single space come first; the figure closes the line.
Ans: **65** mph
